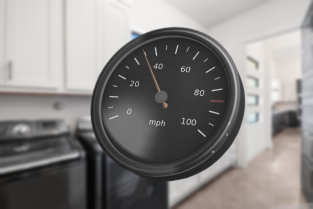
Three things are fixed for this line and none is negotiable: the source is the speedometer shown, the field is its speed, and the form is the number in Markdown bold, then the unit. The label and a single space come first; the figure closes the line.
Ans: **35** mph
